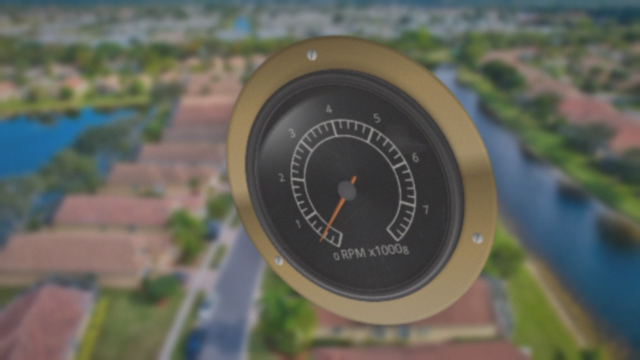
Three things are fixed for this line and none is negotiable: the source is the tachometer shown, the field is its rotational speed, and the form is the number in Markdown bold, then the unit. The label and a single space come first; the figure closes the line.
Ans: **400** rpm
